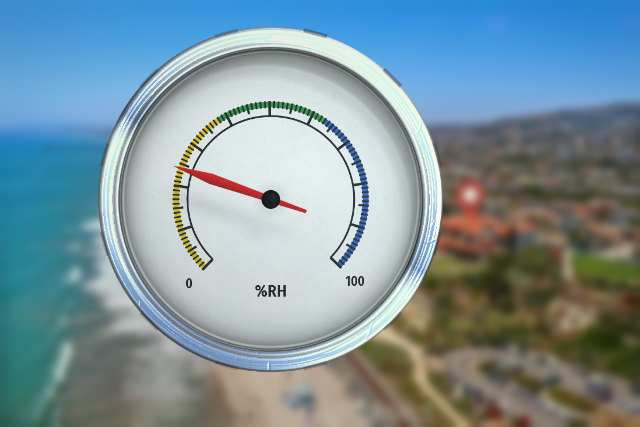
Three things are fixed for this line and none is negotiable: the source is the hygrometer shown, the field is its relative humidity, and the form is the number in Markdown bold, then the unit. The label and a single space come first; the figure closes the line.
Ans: **24** %
